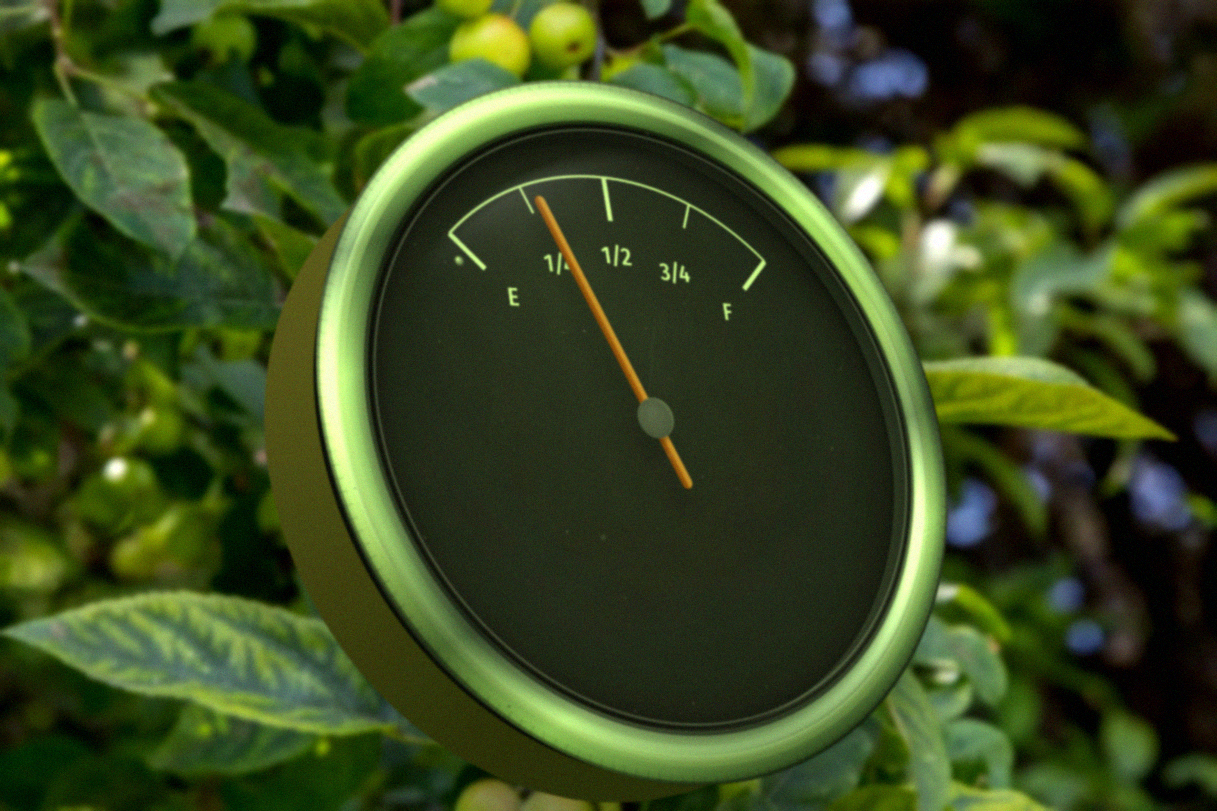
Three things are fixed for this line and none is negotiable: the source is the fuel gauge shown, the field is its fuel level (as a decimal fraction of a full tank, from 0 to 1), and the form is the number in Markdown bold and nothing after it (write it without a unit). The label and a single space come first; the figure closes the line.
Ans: **0.25**
